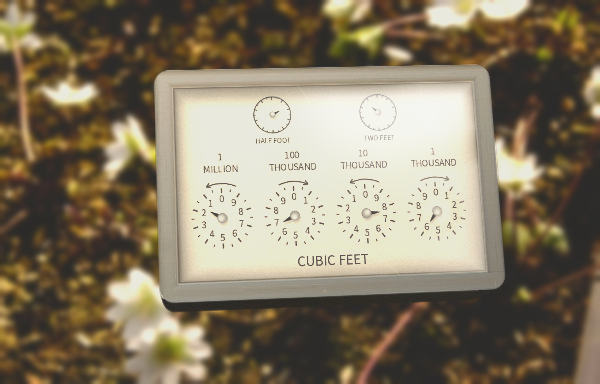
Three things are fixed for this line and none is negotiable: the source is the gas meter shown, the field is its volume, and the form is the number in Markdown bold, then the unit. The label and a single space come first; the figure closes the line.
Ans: **167600** ft³
